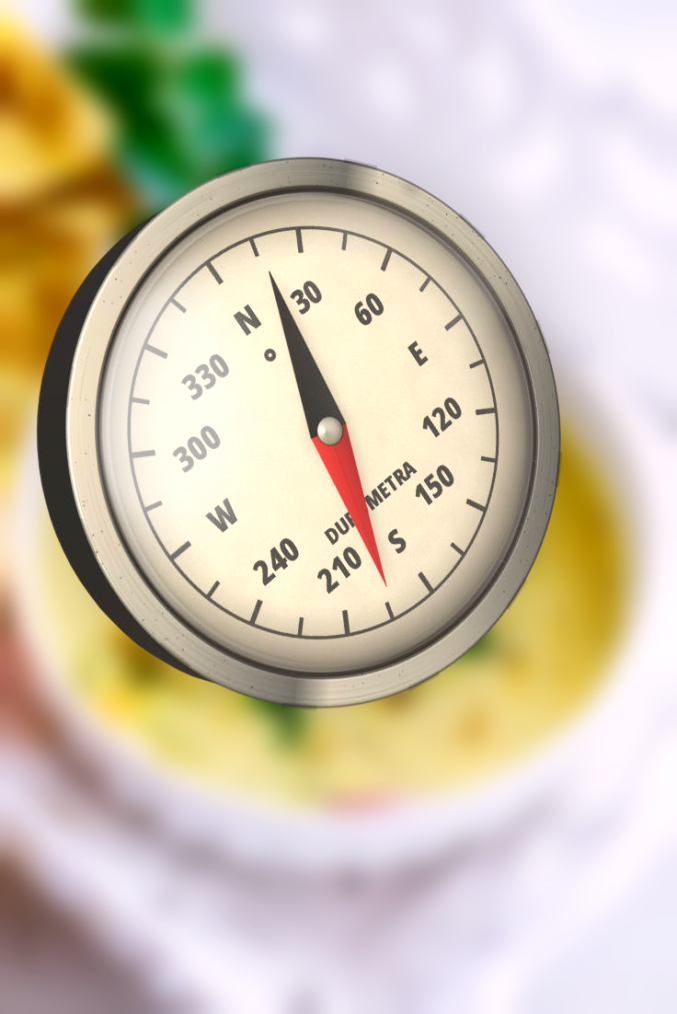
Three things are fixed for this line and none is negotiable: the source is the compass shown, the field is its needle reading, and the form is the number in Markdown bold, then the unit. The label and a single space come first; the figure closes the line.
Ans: **195** °
